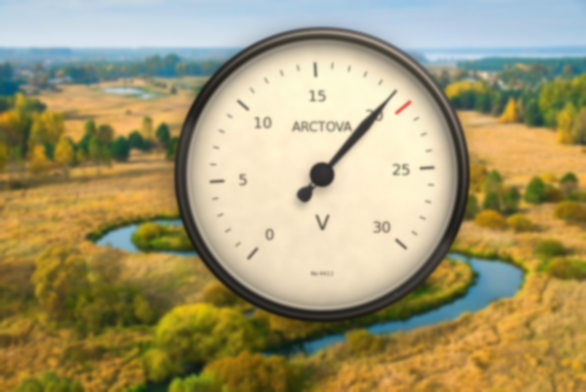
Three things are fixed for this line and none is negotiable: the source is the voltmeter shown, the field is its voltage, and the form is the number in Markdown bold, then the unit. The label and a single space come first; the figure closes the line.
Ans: **20** V
